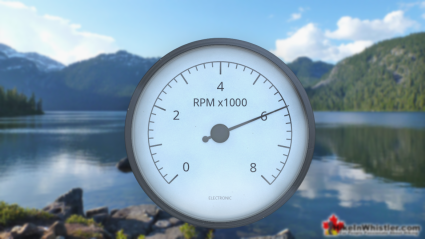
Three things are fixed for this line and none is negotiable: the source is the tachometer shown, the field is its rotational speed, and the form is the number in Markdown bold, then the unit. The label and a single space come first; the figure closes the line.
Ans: **6000** rpm
